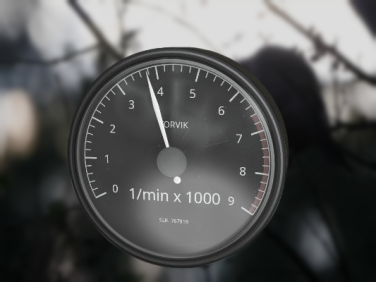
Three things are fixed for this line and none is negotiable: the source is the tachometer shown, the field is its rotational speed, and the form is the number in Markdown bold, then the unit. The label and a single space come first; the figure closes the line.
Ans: **3800** rpm
